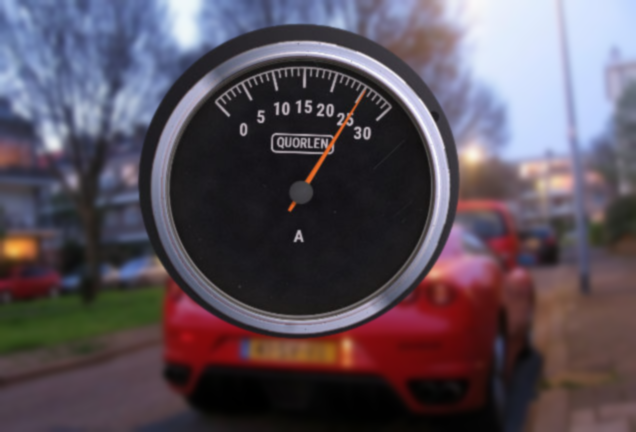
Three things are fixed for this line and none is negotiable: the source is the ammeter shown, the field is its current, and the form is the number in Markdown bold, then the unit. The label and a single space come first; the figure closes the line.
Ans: **25** A
